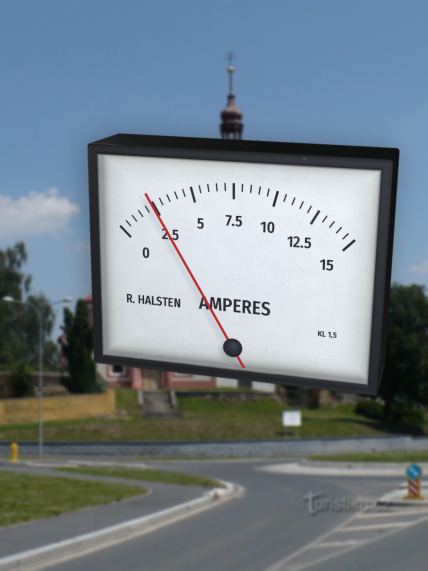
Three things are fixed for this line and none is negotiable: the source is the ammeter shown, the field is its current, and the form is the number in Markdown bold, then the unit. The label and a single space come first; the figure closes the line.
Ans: **2.5** A
